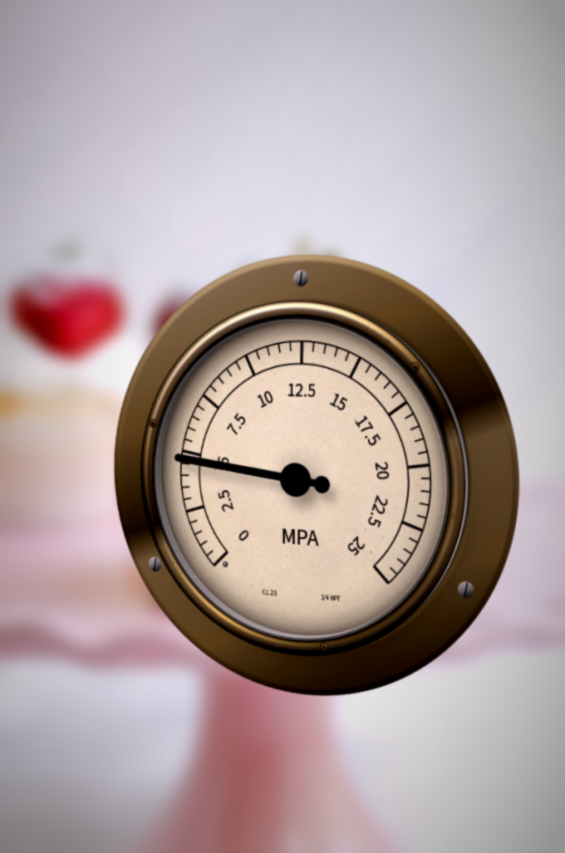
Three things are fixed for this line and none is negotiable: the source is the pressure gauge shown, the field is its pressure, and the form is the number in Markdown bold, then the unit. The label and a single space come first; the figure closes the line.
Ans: **4.75** MPa
